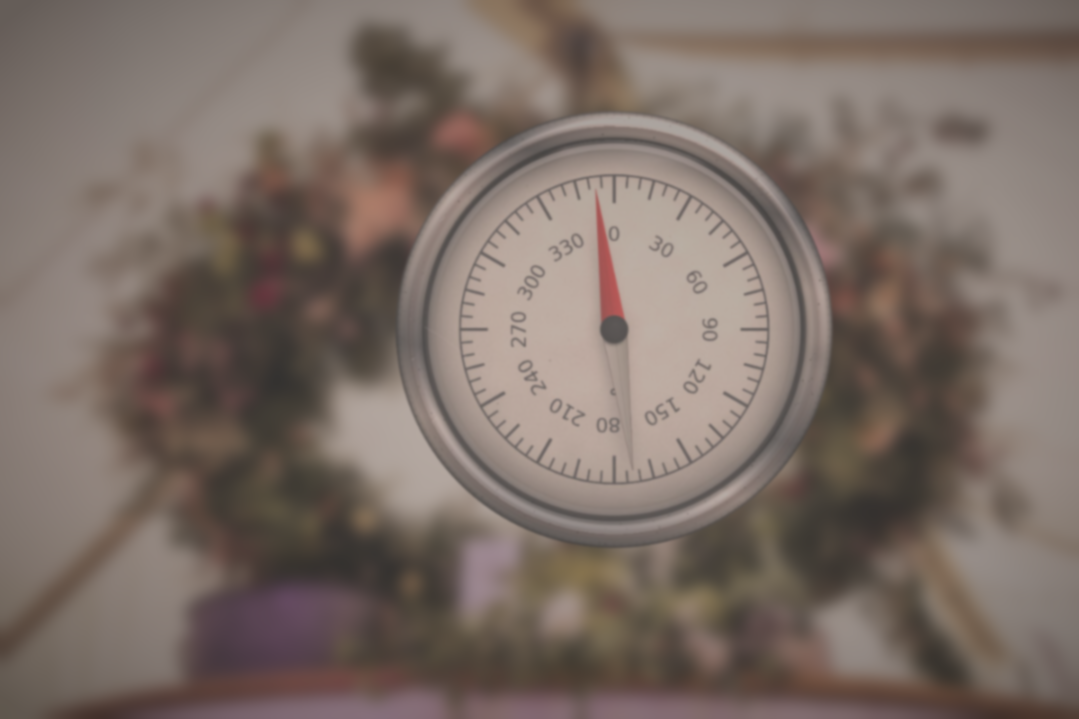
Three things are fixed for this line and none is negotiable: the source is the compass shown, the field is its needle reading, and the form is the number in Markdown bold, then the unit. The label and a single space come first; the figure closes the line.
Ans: **352.5** °
